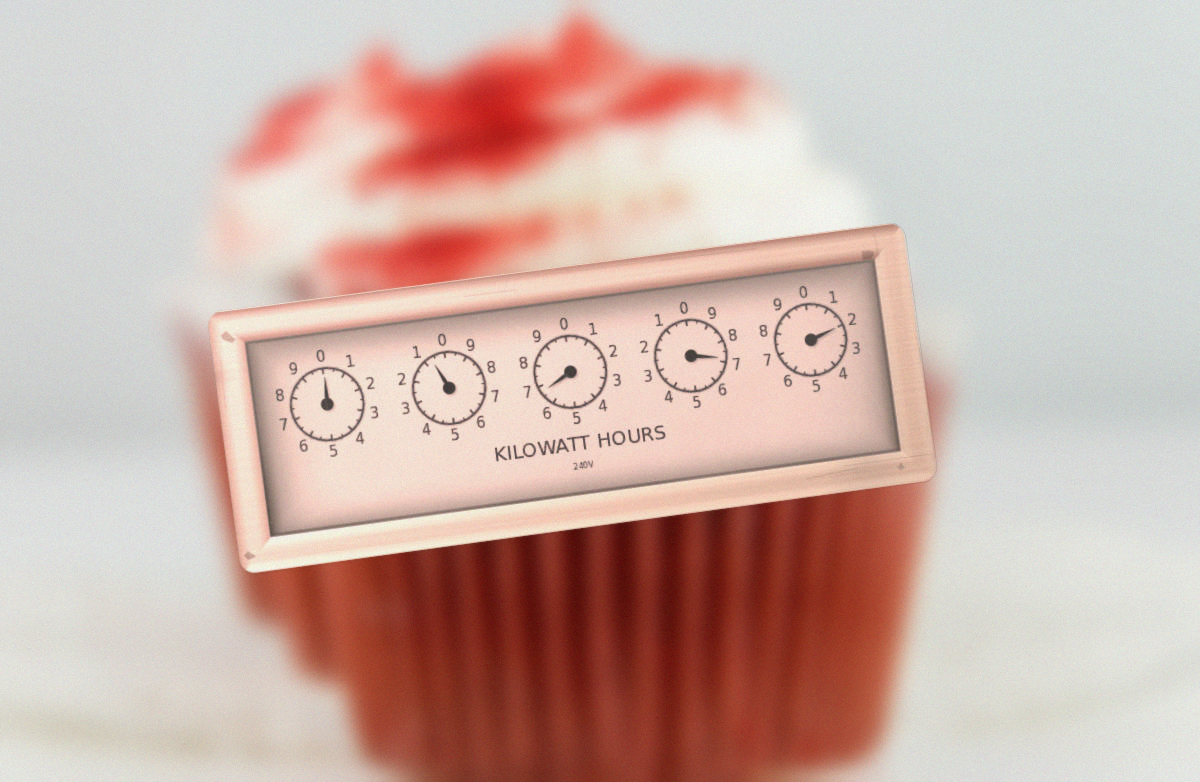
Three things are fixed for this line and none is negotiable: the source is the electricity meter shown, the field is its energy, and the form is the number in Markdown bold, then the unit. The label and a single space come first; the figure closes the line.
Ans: **672** kWh
